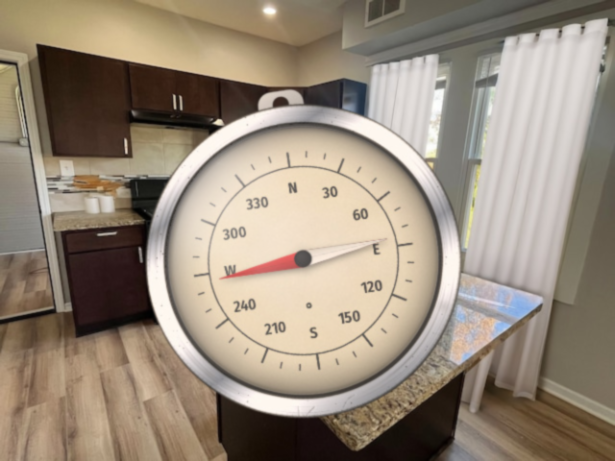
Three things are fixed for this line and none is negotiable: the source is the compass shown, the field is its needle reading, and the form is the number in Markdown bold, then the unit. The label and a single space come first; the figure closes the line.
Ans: **265** °
